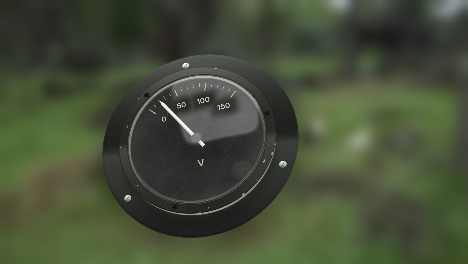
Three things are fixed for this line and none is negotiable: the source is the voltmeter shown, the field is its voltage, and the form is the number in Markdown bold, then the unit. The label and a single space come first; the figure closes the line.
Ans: **20** V
